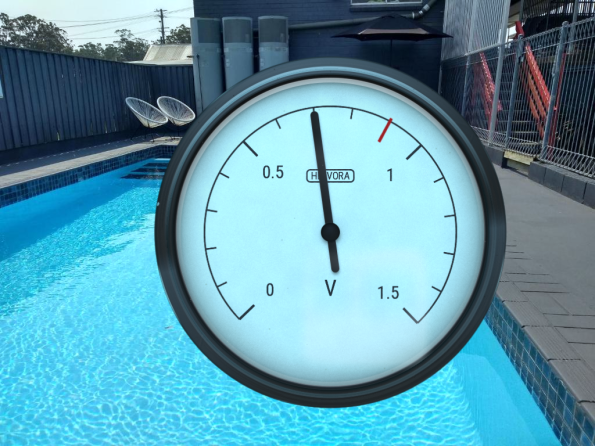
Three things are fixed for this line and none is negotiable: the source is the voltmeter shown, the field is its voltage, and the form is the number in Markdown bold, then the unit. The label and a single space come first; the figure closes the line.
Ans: **0.7** V
